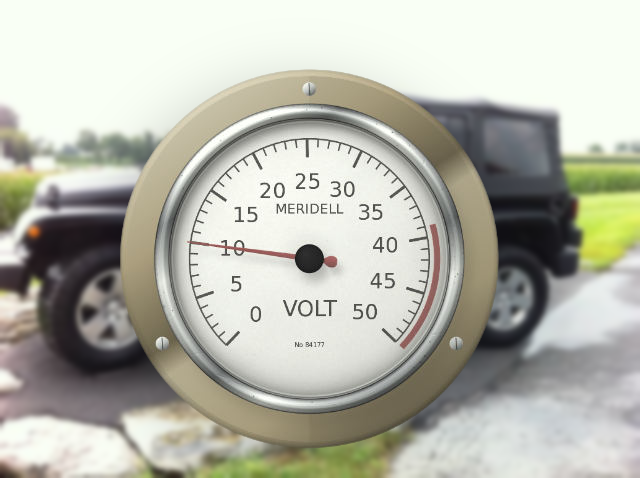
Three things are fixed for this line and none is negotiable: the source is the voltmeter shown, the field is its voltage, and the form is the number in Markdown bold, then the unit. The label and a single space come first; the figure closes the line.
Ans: **10** V
